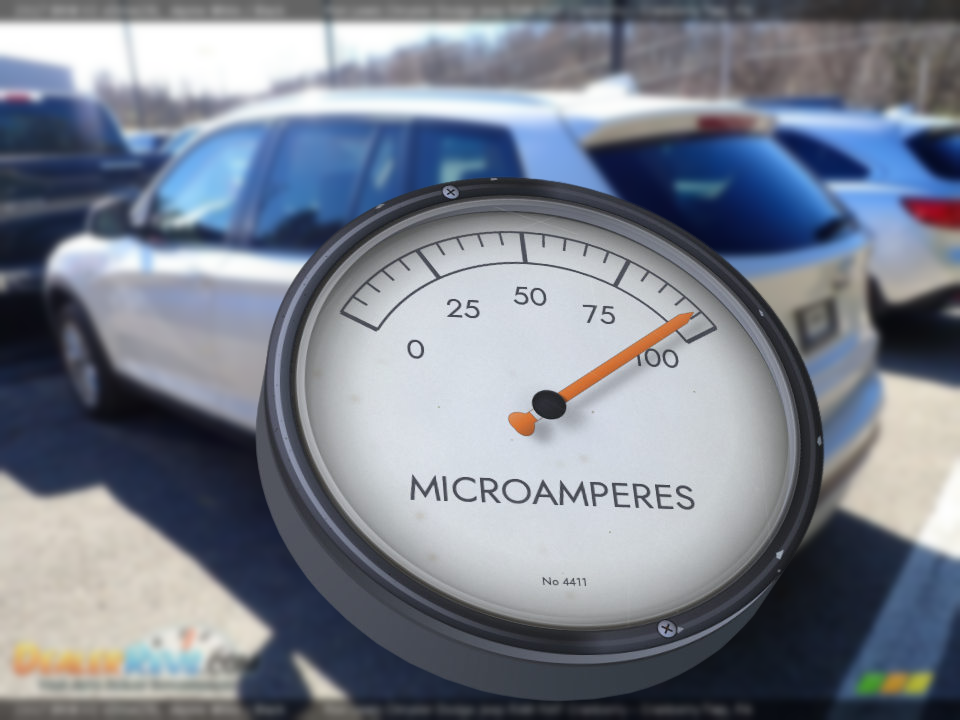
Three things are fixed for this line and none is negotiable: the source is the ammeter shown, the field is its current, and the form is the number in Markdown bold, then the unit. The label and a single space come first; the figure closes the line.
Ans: **95** µA
